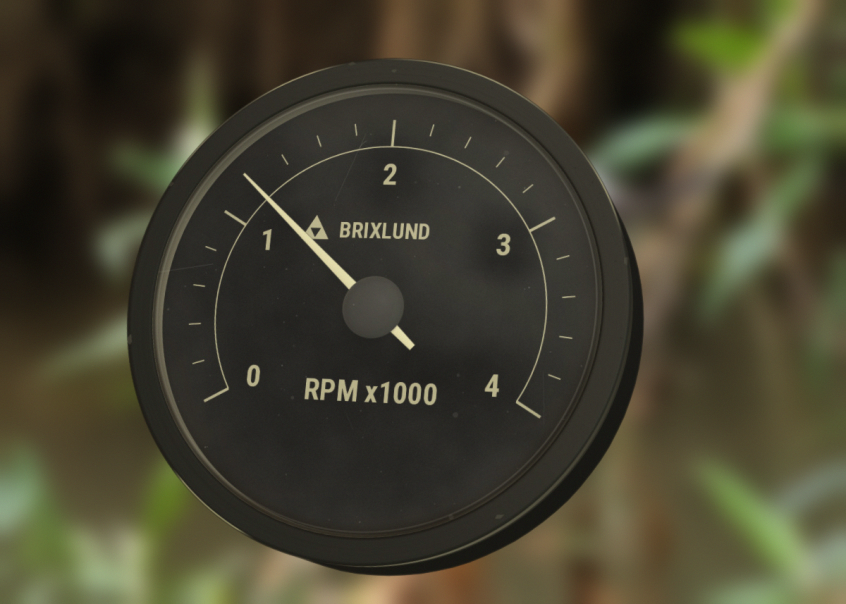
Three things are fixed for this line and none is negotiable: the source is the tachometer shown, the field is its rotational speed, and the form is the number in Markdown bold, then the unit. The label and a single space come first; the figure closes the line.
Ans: **1200** rpm
